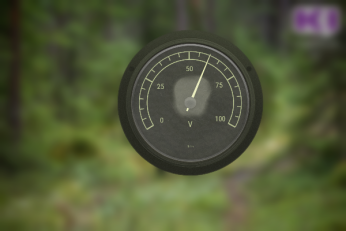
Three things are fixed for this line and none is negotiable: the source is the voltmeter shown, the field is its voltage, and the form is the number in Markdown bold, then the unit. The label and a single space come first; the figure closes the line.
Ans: **60** V
